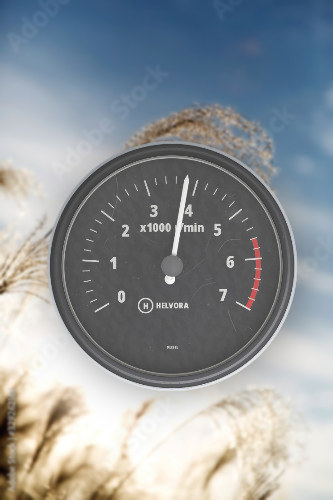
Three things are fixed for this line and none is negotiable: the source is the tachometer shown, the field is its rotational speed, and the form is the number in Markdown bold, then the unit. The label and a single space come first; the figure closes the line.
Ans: **3800** rpm
